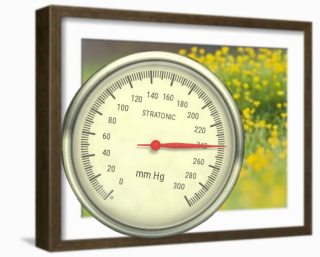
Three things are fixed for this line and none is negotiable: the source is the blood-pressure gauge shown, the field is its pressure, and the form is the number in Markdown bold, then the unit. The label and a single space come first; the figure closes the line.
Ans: **240** mmHg
